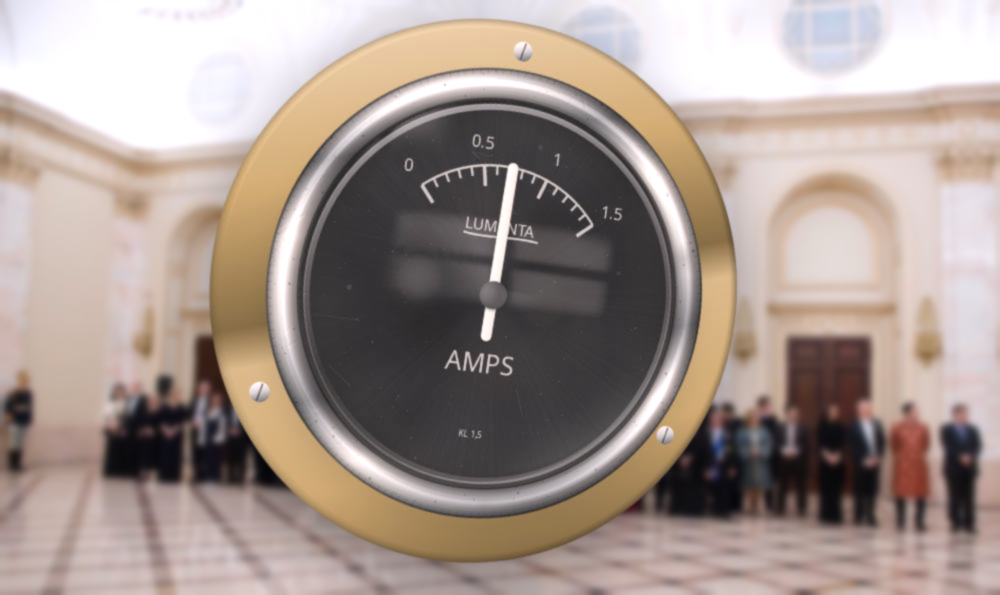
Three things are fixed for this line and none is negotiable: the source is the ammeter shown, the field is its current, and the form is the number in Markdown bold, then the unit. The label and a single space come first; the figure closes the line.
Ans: **0.7** A
